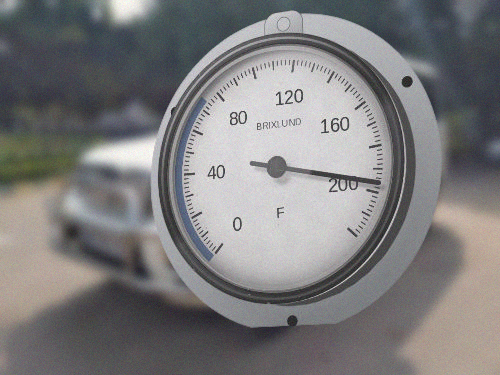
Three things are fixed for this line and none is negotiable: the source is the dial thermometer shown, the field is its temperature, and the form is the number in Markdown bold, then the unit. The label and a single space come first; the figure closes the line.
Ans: **196** °F
